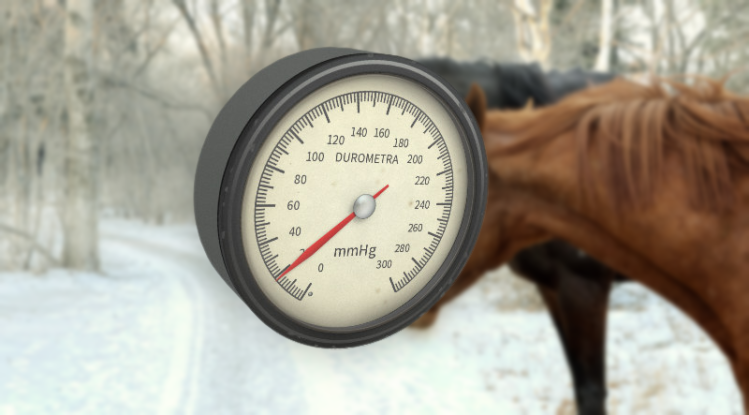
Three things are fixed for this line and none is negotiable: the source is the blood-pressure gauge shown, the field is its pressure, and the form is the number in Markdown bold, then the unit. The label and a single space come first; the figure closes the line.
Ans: **20** mmHg
